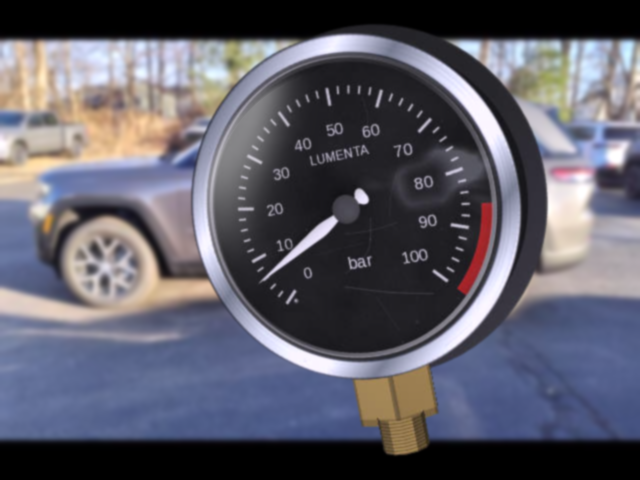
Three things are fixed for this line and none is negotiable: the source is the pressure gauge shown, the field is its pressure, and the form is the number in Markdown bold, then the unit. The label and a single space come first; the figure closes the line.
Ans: **6** bar
